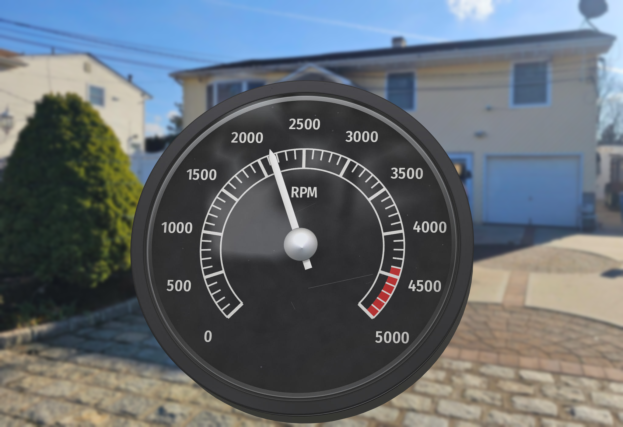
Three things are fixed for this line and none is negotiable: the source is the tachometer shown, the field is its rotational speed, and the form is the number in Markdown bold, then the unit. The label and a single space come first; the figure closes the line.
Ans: **2150** rpm
